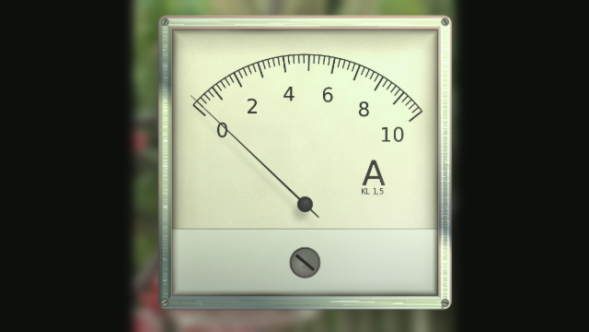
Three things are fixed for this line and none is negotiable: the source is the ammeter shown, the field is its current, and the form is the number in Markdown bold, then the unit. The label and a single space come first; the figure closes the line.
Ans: **0.2** A
